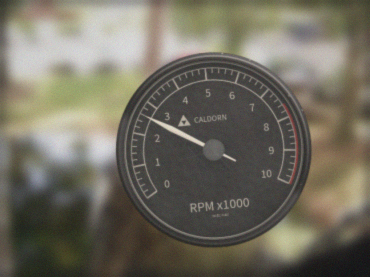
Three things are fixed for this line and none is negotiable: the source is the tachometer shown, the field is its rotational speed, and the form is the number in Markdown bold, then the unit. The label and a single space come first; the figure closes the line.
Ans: **2600** rpm
